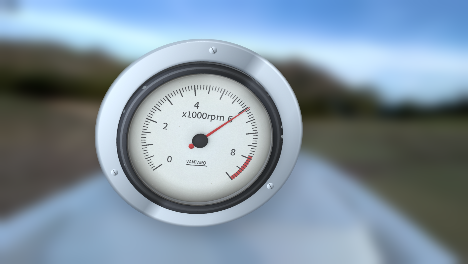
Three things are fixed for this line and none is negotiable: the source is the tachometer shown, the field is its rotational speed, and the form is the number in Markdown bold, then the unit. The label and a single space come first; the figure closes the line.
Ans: **6000** rpm
